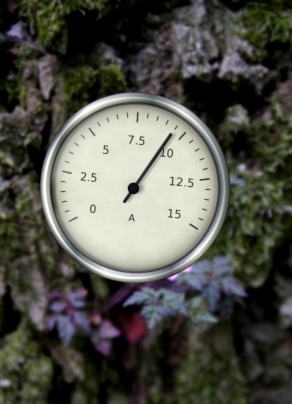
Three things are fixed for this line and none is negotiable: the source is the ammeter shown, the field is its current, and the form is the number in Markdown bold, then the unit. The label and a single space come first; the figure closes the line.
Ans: **9.5** A
